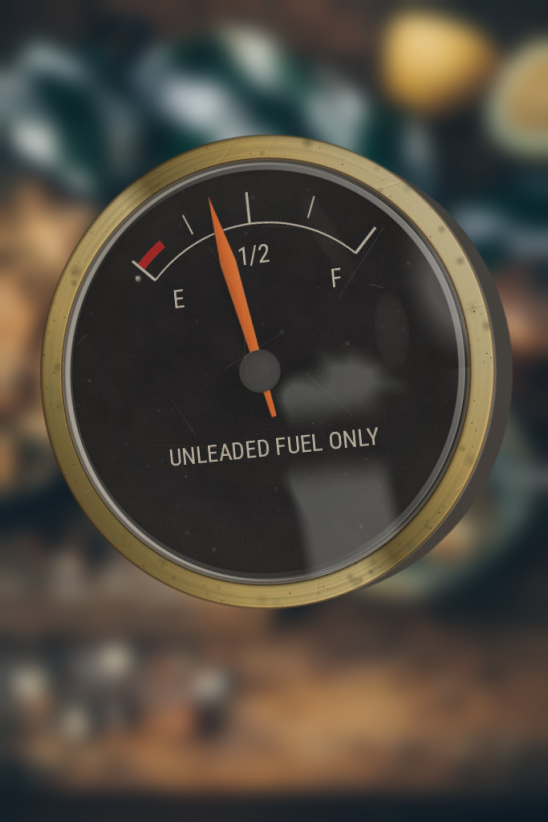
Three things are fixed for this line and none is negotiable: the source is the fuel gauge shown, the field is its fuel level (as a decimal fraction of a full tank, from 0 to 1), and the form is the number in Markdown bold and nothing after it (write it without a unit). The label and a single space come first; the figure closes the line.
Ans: **0.375**
